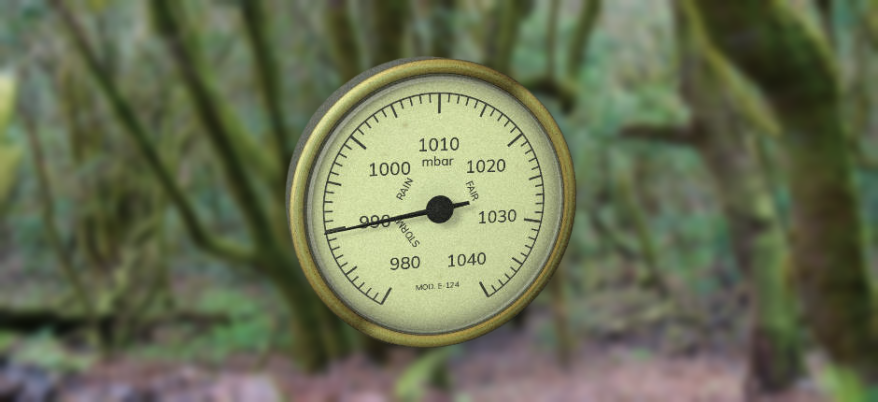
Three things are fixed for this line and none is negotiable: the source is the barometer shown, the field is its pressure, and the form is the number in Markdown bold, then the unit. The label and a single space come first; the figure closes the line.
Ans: **990** mbar
